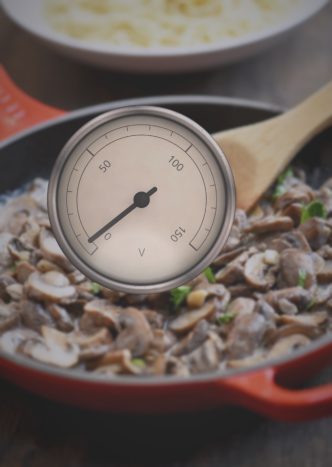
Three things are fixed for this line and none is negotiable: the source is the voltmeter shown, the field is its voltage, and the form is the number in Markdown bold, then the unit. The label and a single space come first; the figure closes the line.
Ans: **5** V
